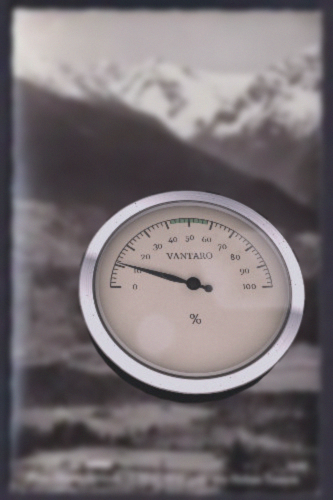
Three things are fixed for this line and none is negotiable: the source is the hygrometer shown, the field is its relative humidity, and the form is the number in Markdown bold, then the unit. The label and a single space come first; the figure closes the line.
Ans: **10** %
